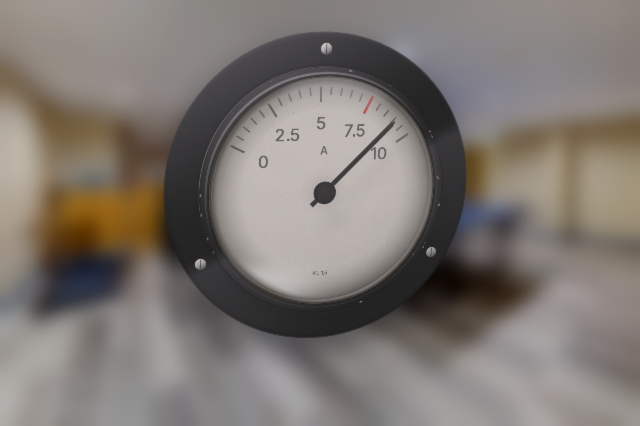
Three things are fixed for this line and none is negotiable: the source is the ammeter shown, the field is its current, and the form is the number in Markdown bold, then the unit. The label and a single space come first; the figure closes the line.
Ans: **9** A
